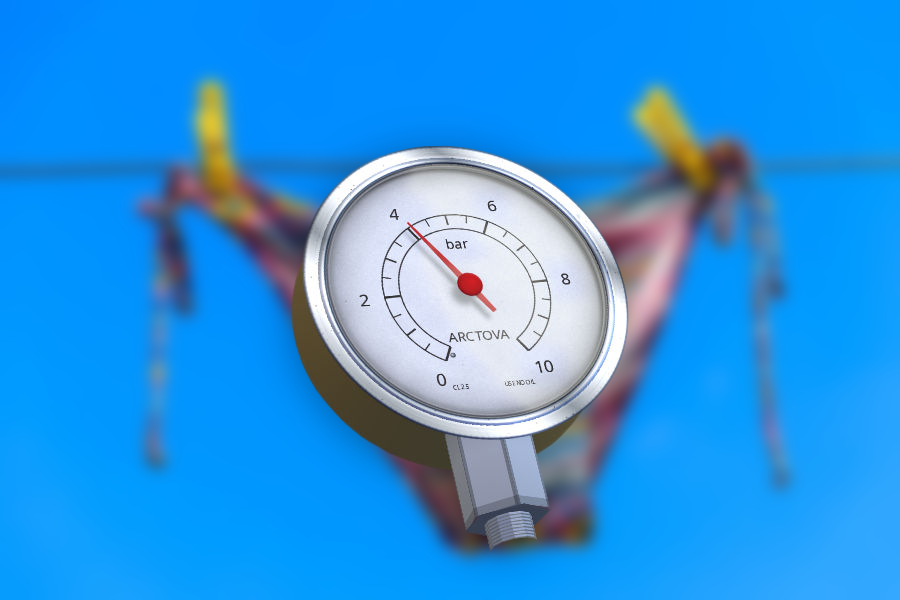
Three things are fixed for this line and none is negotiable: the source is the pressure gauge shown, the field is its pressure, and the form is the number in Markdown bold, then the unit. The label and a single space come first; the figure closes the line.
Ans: **4** bar
